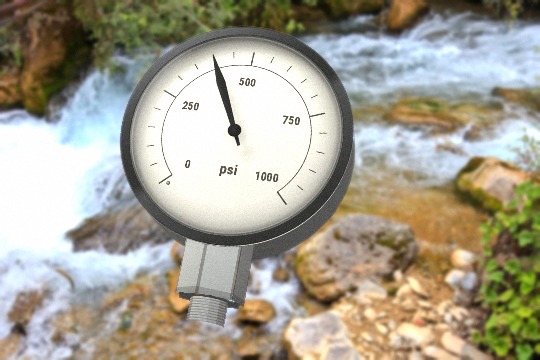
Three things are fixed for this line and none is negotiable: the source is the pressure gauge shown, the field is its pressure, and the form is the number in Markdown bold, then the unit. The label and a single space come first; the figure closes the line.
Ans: **400** psi
